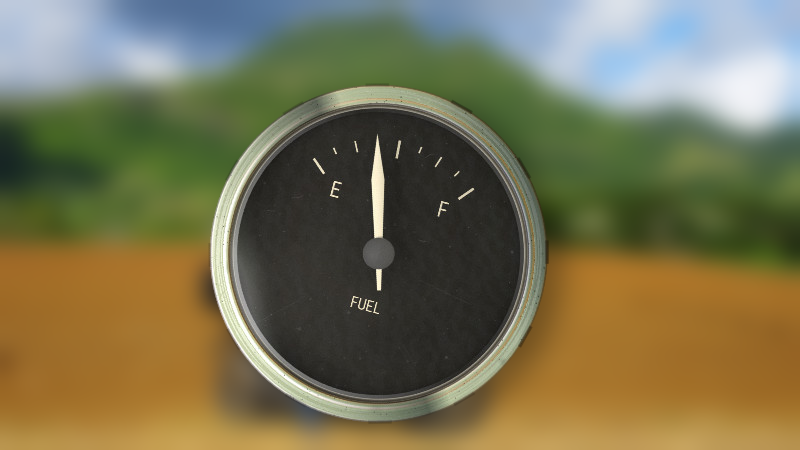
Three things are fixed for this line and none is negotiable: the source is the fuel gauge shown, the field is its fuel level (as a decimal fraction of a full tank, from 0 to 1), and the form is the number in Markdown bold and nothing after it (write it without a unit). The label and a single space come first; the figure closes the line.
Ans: **0.375**
